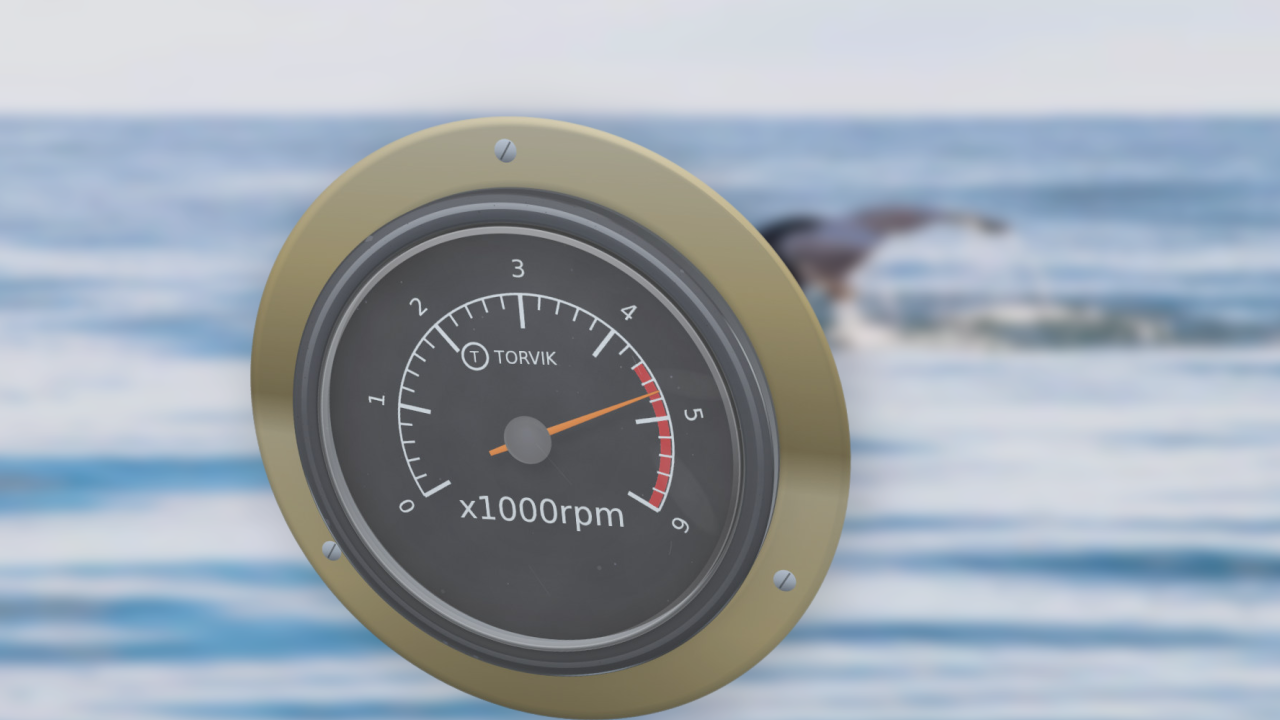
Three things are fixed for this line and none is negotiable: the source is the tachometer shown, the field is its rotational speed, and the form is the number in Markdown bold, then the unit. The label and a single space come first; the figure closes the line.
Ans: **4700** rpm
